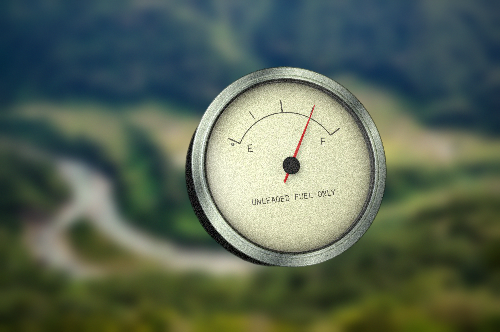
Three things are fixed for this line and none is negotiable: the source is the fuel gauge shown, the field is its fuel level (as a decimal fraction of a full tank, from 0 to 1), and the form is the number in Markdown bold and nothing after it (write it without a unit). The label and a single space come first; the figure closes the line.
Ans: **0.75**
